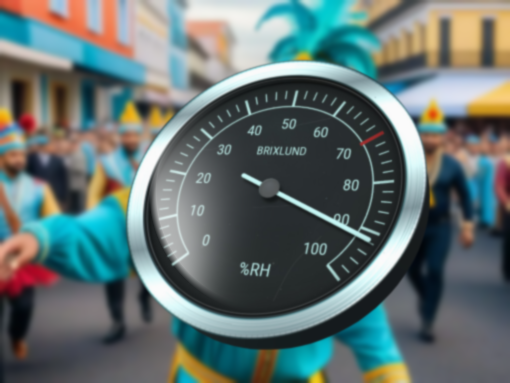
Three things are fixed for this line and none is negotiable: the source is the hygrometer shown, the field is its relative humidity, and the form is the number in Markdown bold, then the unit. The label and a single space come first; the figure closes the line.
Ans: **92** %
